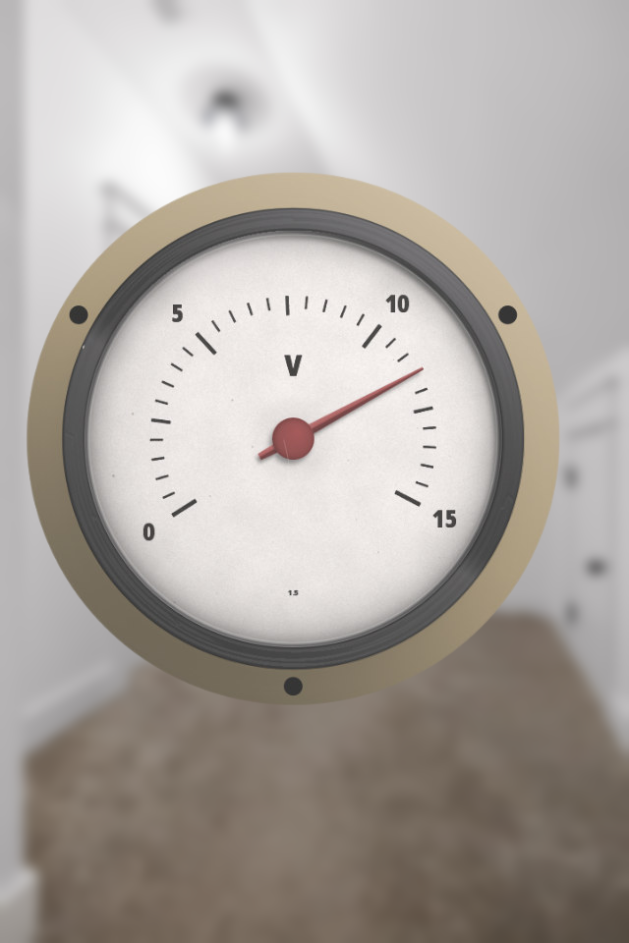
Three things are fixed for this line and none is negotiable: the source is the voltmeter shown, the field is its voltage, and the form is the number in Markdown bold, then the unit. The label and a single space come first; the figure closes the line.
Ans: **11.5** V
